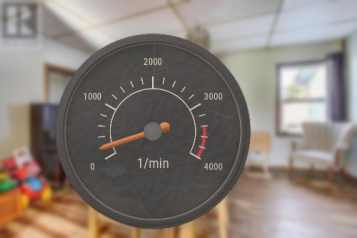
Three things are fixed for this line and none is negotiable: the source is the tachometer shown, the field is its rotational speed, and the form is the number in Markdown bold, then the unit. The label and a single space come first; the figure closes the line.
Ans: **200** rpm
